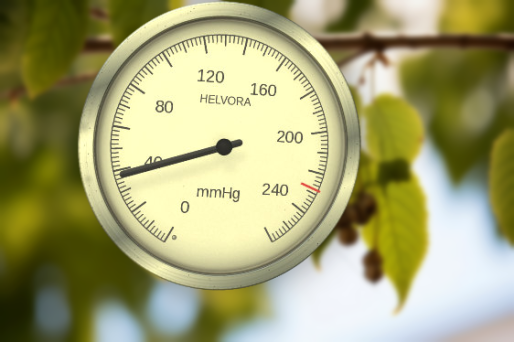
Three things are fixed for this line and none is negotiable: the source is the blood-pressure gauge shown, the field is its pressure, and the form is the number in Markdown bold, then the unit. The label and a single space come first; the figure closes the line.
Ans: **38** mmHg
